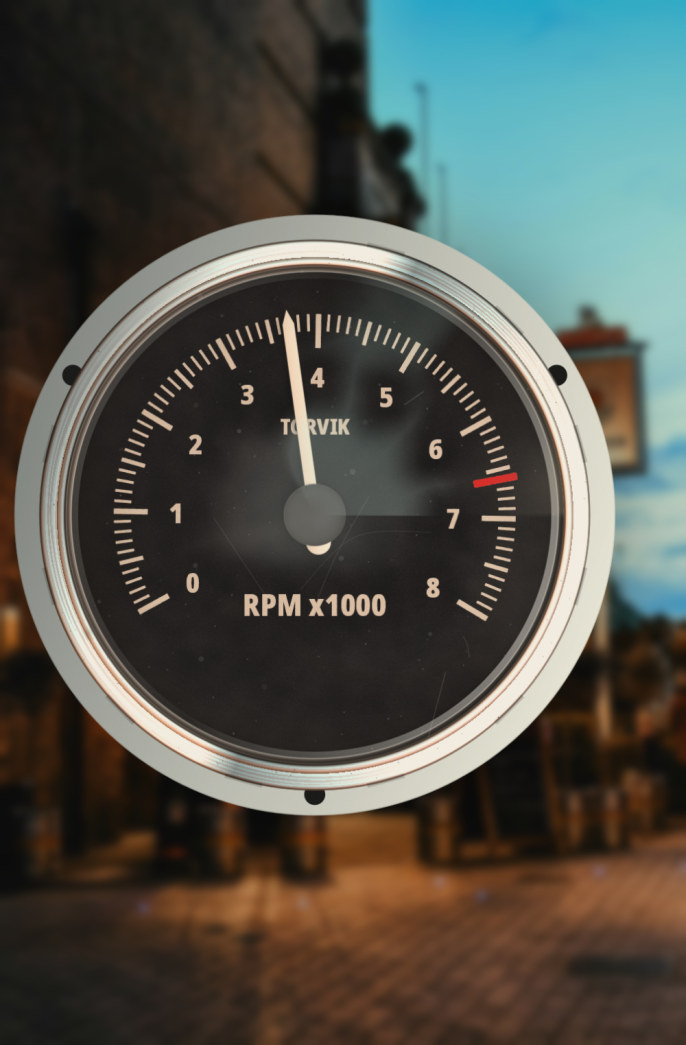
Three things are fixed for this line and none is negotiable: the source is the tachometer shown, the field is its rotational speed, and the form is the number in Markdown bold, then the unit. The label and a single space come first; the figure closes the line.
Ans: **3700** rpm
